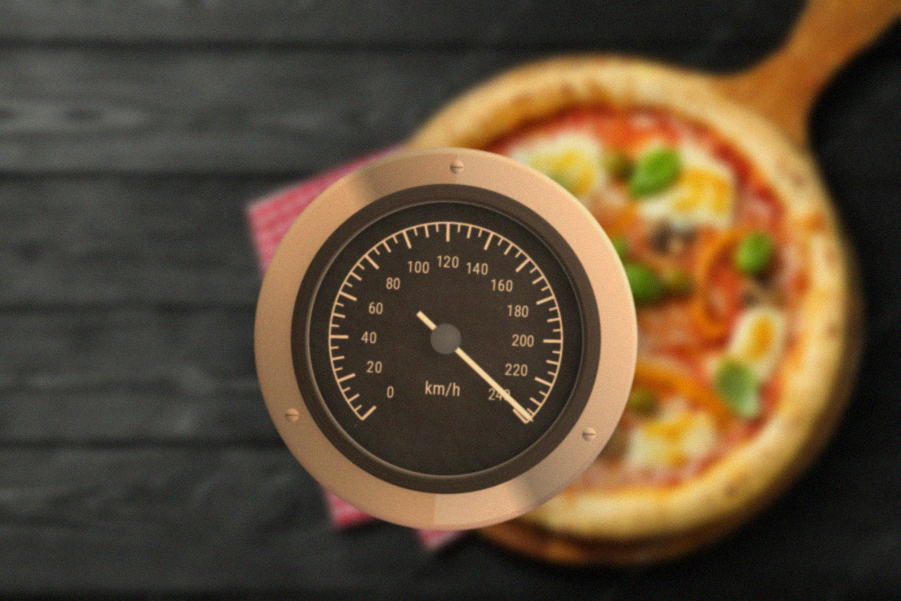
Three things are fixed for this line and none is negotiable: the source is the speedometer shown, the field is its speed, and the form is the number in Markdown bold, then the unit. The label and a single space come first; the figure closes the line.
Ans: **237.5** km/h
